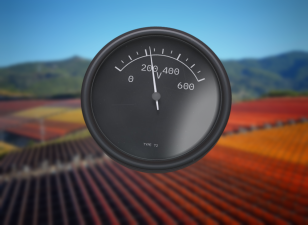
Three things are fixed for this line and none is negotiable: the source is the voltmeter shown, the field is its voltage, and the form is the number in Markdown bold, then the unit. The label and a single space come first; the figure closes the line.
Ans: **225** V
